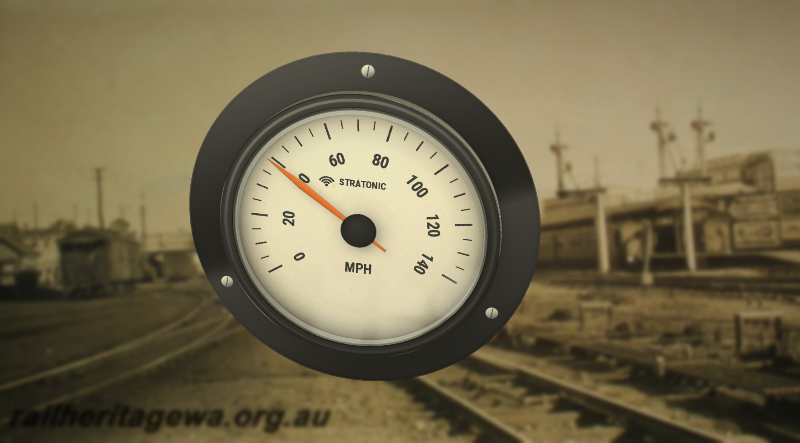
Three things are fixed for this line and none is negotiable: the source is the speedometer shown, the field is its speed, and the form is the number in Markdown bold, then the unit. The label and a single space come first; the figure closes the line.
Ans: **40** mph
